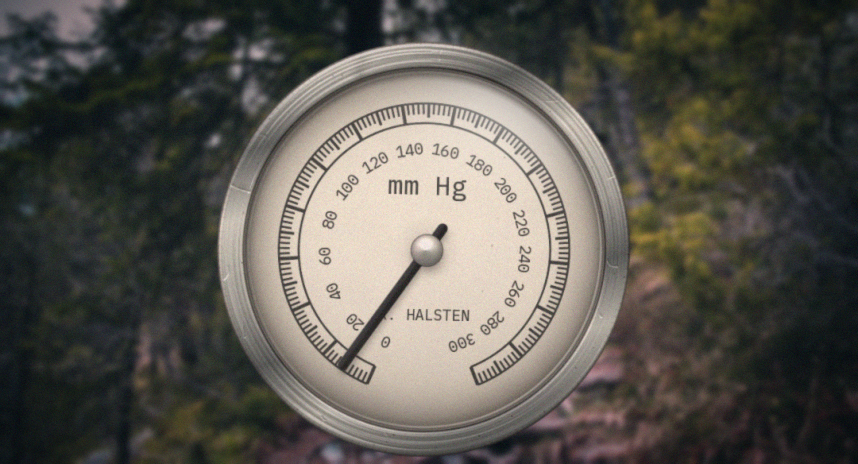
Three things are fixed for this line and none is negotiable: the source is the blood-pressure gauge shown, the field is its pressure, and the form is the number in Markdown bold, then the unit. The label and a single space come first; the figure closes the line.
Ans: **12** mmHg
